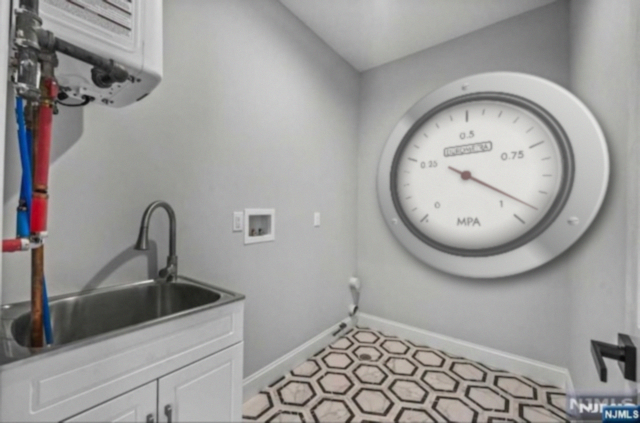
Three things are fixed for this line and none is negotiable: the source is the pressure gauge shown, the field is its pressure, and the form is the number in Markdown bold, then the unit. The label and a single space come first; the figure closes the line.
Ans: **0.95** MPa
